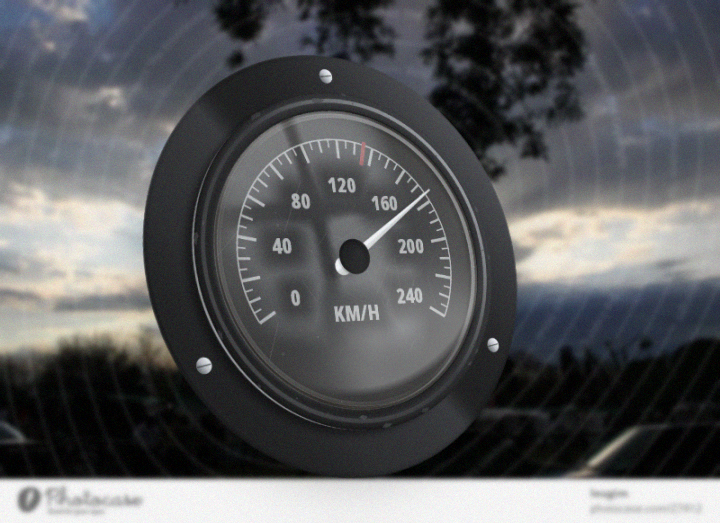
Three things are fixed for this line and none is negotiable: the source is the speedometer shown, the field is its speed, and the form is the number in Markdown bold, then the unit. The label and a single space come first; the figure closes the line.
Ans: **175** km/h
